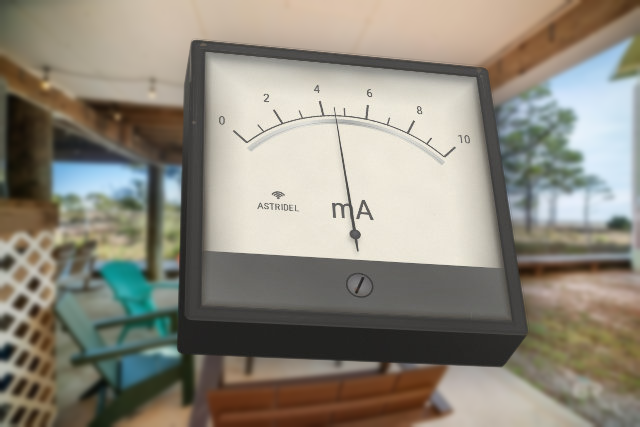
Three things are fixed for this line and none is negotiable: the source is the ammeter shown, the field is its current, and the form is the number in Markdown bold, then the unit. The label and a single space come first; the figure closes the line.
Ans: **4.5** mA
